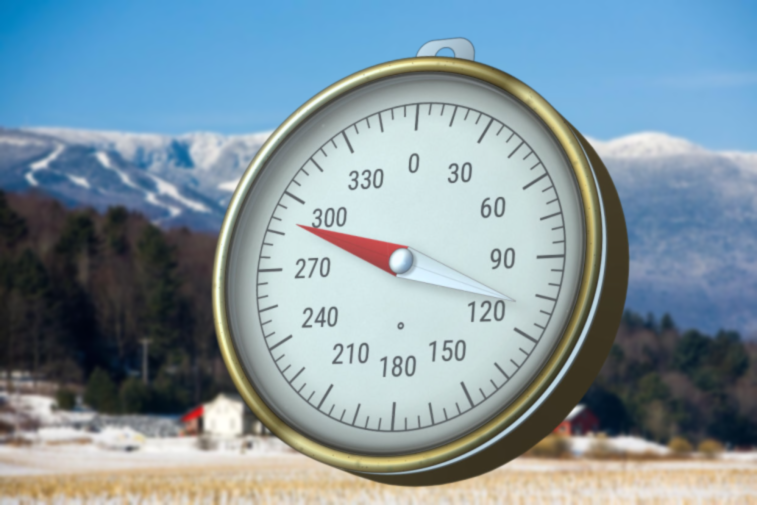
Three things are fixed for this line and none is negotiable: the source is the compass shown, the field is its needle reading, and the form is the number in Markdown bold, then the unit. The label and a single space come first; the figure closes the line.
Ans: **290** °
